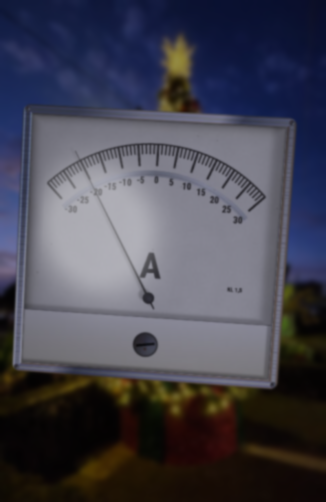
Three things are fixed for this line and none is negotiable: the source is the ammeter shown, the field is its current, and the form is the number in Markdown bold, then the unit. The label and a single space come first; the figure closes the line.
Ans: **-20** A
